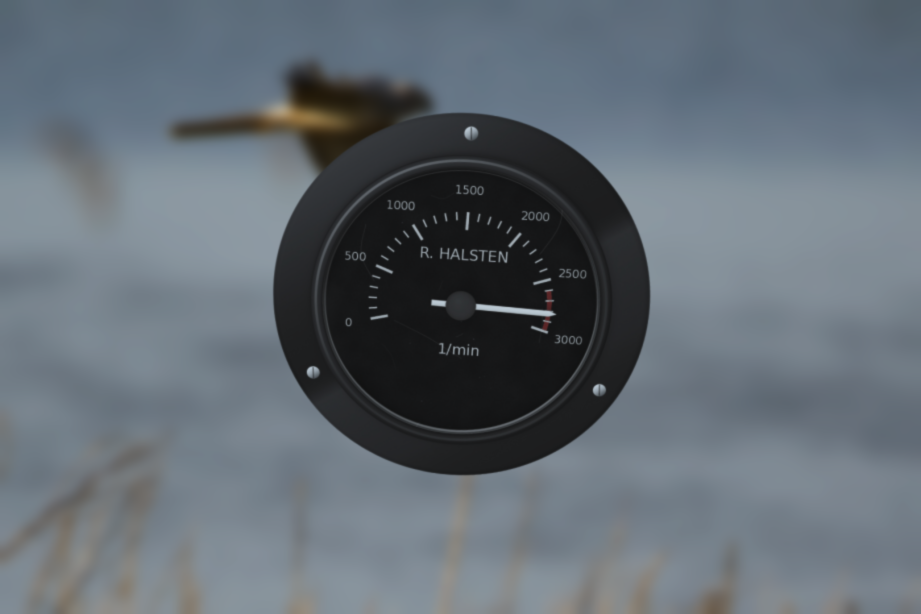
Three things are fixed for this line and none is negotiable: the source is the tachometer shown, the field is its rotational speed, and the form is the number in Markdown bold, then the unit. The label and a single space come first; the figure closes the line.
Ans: **2800** rpm
